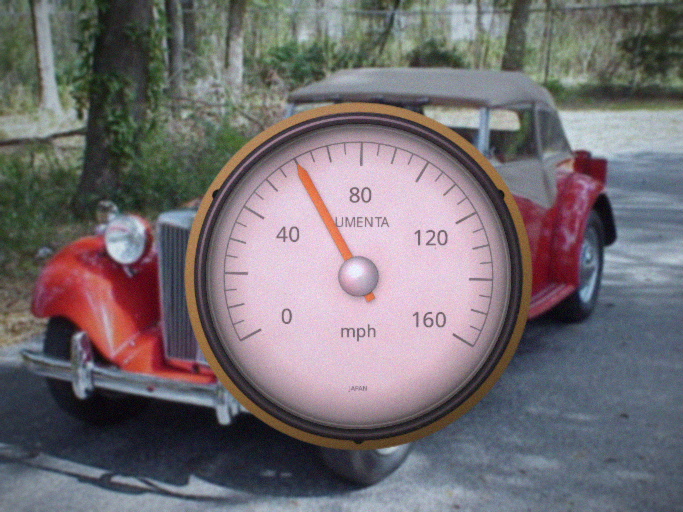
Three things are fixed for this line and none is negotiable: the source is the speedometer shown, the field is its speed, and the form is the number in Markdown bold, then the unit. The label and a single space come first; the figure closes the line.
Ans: **60** mph
